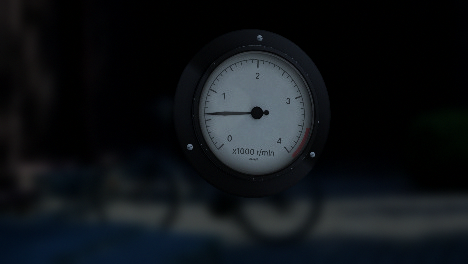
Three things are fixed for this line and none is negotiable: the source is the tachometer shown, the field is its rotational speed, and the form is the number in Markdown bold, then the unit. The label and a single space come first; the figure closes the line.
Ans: **600** rpm
